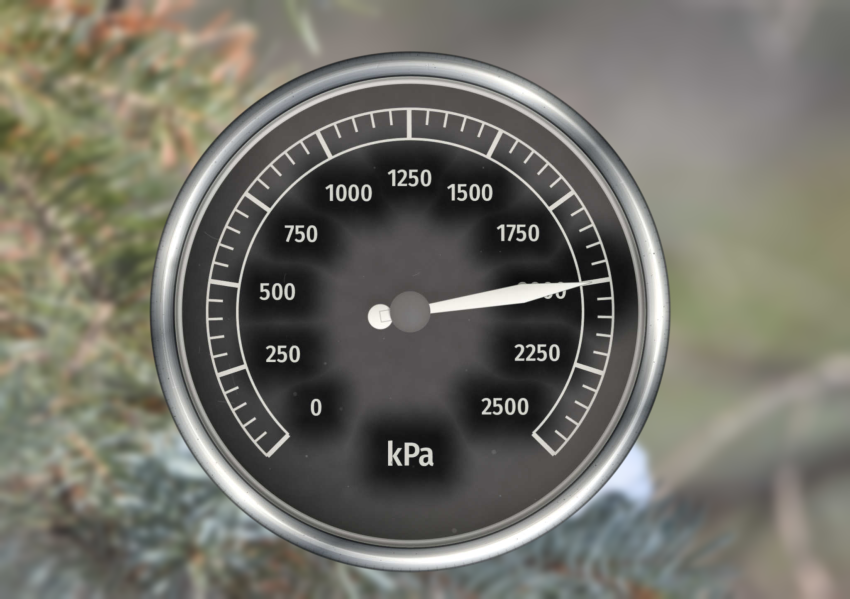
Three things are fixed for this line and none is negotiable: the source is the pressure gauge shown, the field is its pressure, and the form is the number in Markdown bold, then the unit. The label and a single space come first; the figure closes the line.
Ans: **2000** kPa
